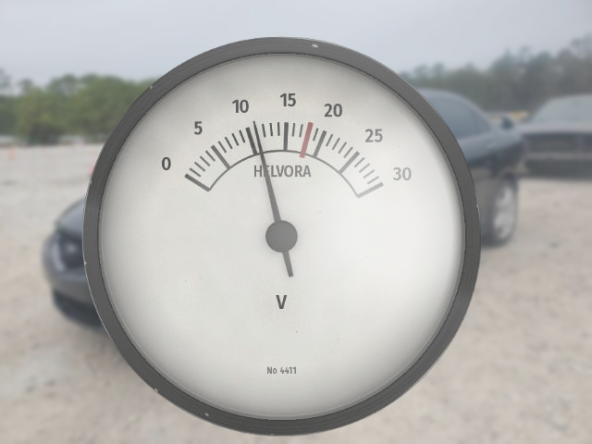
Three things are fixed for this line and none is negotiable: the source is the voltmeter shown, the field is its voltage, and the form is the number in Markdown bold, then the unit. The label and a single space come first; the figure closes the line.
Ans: **11** V
